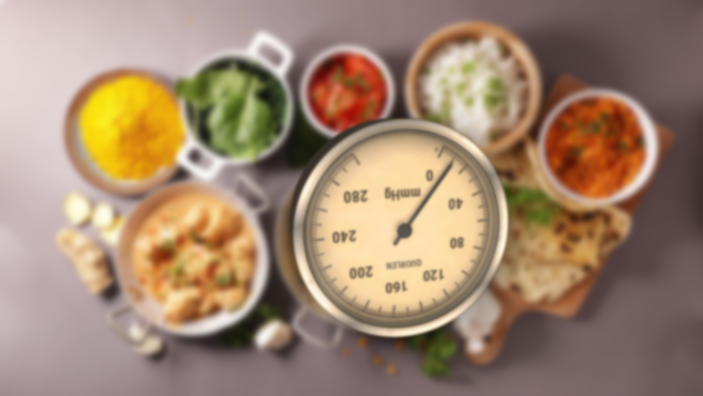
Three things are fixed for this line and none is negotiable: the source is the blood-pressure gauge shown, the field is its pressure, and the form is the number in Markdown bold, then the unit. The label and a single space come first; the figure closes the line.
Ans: **10** mmHg
